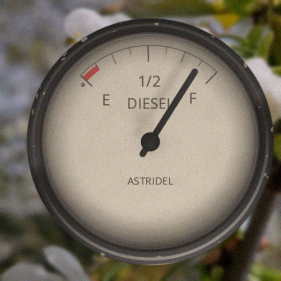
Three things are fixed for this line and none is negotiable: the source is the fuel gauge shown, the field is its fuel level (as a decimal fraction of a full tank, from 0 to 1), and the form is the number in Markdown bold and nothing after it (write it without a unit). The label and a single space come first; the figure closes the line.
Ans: **0.875**
